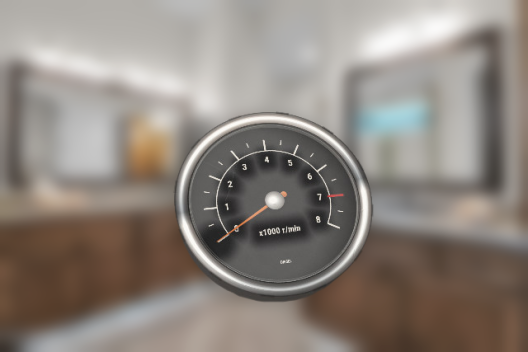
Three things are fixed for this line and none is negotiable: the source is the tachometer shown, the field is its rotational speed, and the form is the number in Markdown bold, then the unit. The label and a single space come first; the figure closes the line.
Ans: **0** rpm
